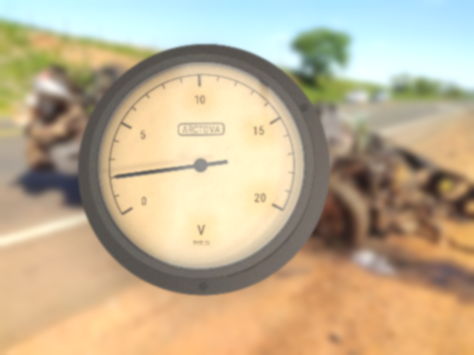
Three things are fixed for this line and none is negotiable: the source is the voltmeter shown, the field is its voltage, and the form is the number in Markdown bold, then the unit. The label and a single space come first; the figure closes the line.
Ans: **2** V
